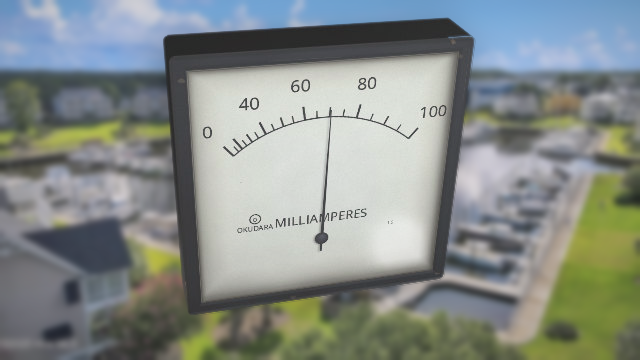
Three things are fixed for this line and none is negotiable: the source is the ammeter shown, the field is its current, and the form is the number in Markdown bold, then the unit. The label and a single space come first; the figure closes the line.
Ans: **70** mA
